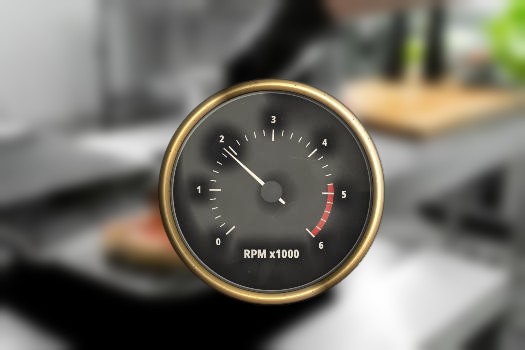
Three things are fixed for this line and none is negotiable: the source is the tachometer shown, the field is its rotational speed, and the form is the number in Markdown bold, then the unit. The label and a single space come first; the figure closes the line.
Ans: **1900** rpm
